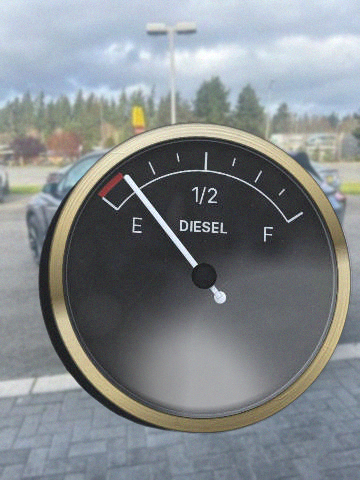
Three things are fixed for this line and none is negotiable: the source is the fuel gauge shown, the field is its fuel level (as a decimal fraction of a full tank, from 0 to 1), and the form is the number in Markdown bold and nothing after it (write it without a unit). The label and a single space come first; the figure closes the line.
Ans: **0.125**
